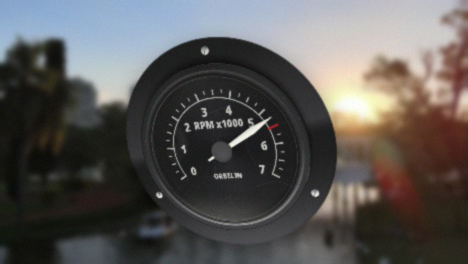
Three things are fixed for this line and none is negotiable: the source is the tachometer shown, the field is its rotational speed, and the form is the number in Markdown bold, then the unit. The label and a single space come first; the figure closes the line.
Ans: **5250** rpm
